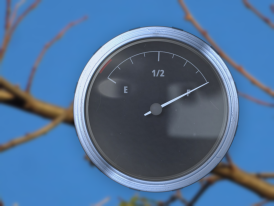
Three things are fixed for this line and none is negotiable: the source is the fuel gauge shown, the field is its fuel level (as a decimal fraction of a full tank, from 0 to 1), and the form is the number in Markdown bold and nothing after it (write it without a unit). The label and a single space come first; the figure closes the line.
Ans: **1**
